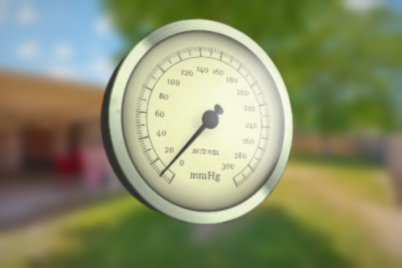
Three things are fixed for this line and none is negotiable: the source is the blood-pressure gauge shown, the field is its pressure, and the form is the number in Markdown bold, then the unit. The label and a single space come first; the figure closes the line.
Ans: **10** mmHg
